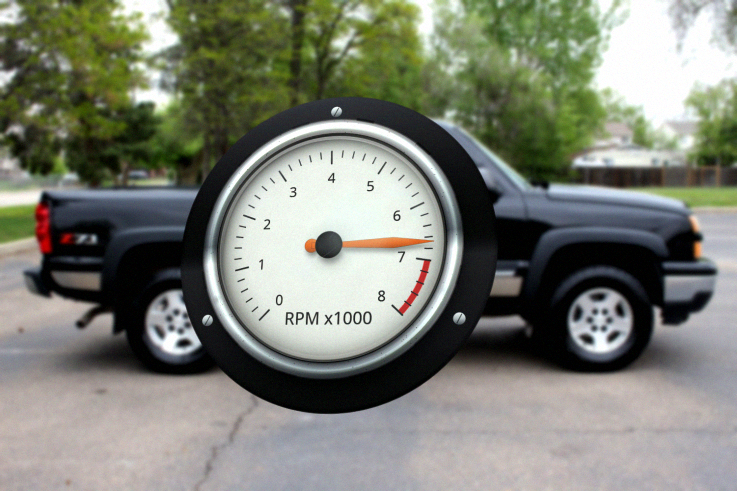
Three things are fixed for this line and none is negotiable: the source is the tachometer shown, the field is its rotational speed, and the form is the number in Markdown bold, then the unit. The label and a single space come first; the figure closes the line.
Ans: **6700** rpm
